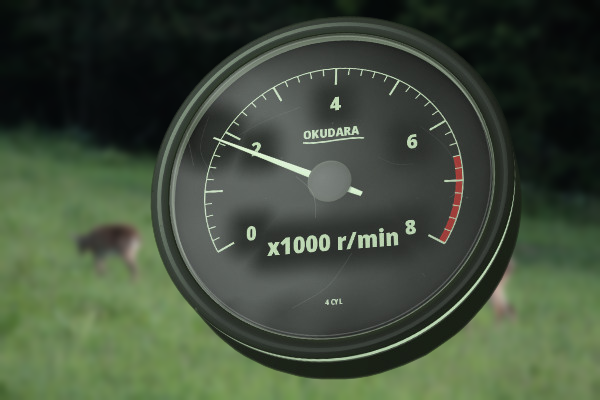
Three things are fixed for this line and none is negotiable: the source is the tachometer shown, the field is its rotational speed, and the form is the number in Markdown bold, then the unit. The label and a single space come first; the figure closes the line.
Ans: **1800** rpm
